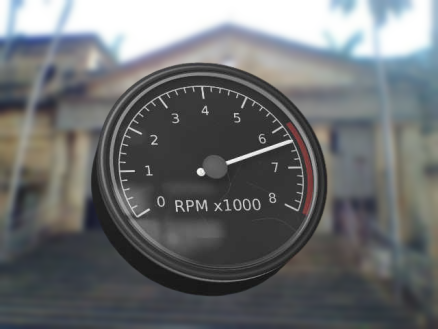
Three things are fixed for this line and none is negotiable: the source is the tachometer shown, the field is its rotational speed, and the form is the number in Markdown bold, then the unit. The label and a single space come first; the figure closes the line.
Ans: **6400** rpm
